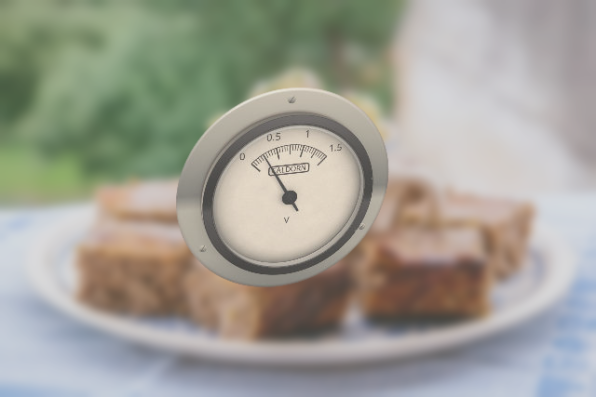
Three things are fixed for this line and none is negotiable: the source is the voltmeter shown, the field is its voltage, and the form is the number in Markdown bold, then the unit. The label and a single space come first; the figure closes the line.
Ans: **0.25** V
